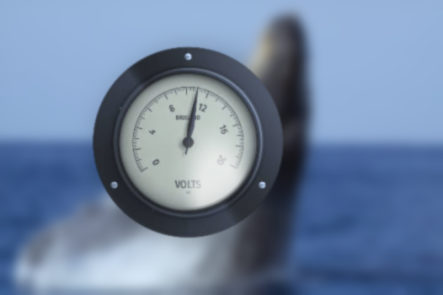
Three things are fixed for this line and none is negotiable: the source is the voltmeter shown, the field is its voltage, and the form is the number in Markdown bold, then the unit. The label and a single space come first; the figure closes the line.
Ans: **11** V
